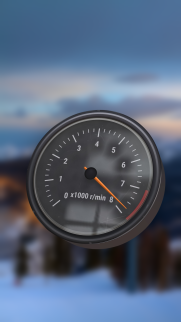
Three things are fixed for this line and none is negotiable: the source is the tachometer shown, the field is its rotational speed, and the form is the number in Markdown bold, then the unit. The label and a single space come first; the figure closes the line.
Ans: **7800** rpm
